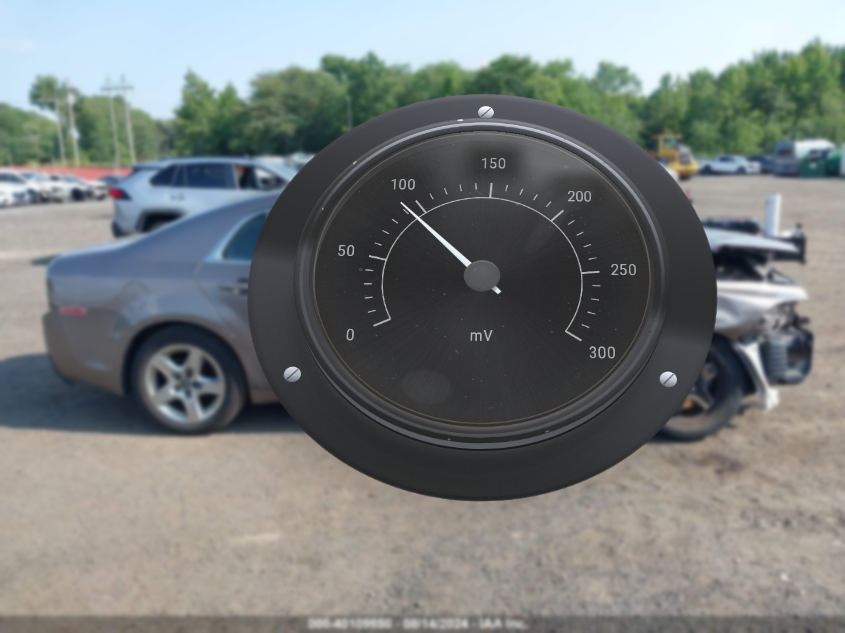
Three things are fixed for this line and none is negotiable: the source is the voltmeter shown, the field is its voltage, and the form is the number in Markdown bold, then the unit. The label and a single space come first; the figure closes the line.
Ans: **90** mV
